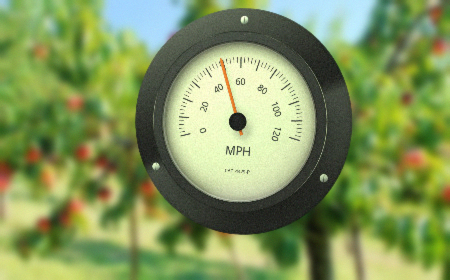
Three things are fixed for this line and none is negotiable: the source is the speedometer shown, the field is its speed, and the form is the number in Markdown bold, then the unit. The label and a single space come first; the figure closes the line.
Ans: **50** mph
